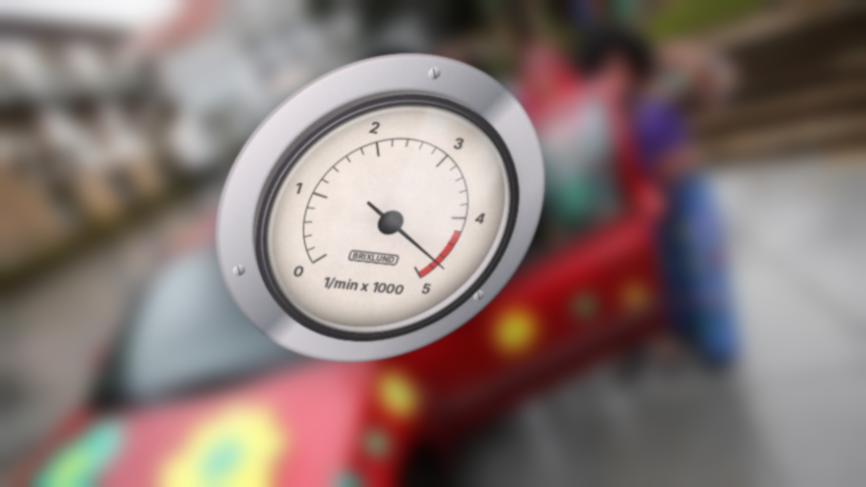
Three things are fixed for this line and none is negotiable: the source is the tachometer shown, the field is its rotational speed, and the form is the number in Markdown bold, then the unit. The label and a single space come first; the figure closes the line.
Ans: **4700** rpm
